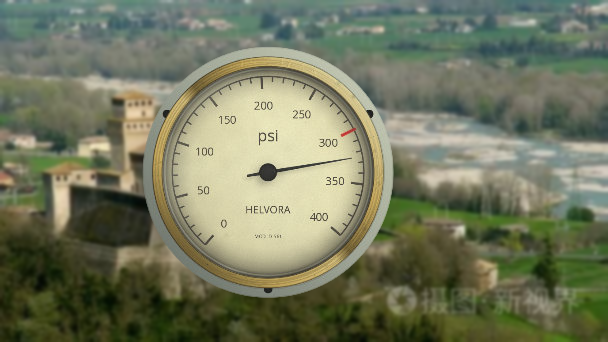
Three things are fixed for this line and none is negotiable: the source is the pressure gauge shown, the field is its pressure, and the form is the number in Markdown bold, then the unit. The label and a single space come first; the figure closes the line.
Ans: **325** psi
